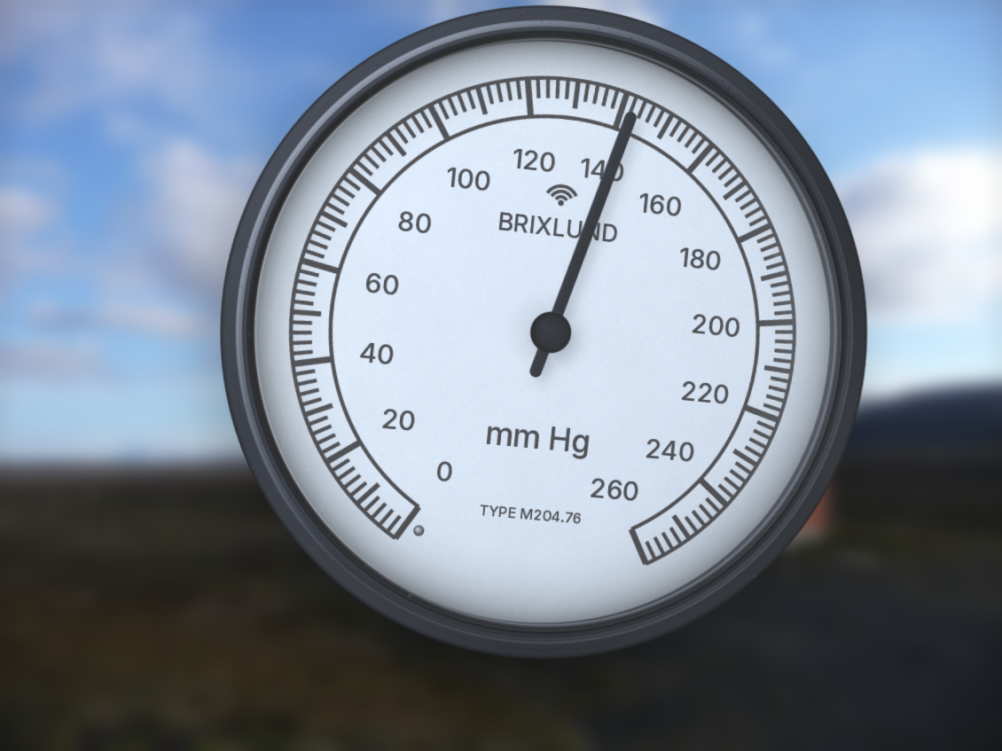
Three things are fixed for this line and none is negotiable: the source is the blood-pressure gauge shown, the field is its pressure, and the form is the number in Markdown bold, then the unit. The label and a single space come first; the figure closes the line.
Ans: **142** mmHg
